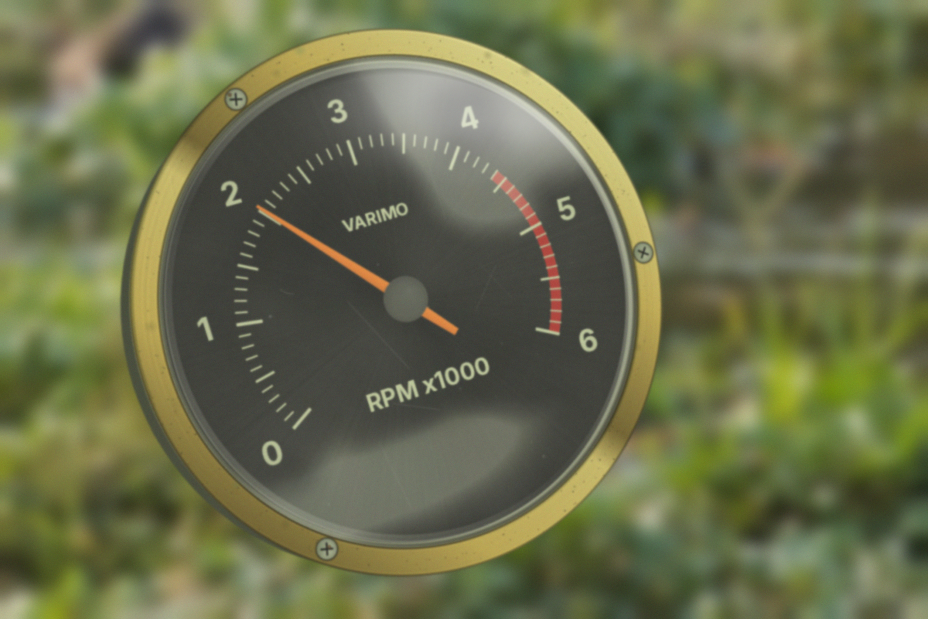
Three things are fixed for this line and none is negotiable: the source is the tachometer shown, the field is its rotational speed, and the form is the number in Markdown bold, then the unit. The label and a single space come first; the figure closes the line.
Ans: **2000** rpm
